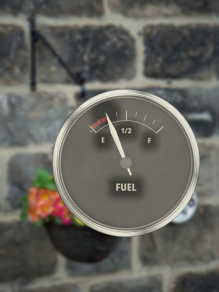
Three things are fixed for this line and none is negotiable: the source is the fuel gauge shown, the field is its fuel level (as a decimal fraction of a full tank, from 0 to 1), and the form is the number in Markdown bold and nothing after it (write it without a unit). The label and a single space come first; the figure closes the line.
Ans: **0.25**
